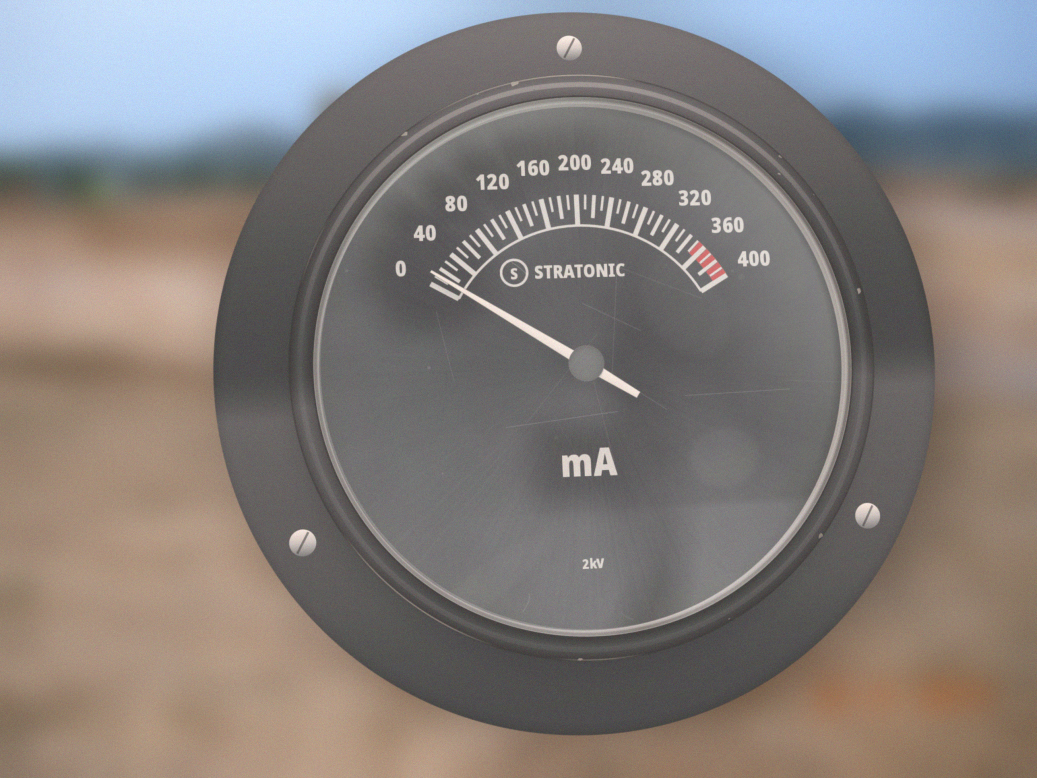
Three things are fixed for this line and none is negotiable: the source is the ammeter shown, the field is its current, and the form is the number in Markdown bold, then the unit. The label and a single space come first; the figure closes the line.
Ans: **10** mA
